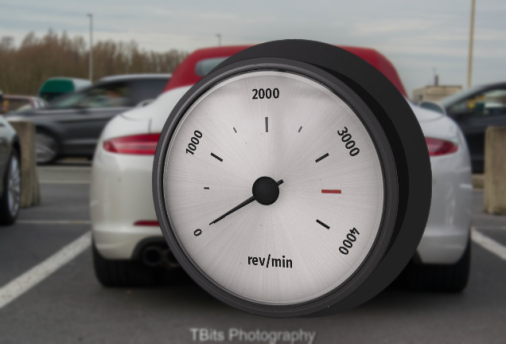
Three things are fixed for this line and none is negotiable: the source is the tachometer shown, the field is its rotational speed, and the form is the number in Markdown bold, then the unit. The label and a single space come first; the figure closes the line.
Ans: **0** rpm
